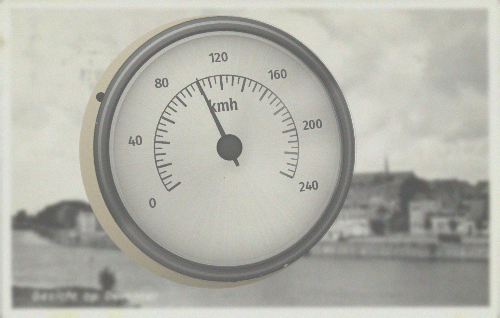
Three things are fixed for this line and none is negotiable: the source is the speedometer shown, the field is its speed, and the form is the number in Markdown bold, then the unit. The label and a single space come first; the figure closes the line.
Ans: **100** km/h
